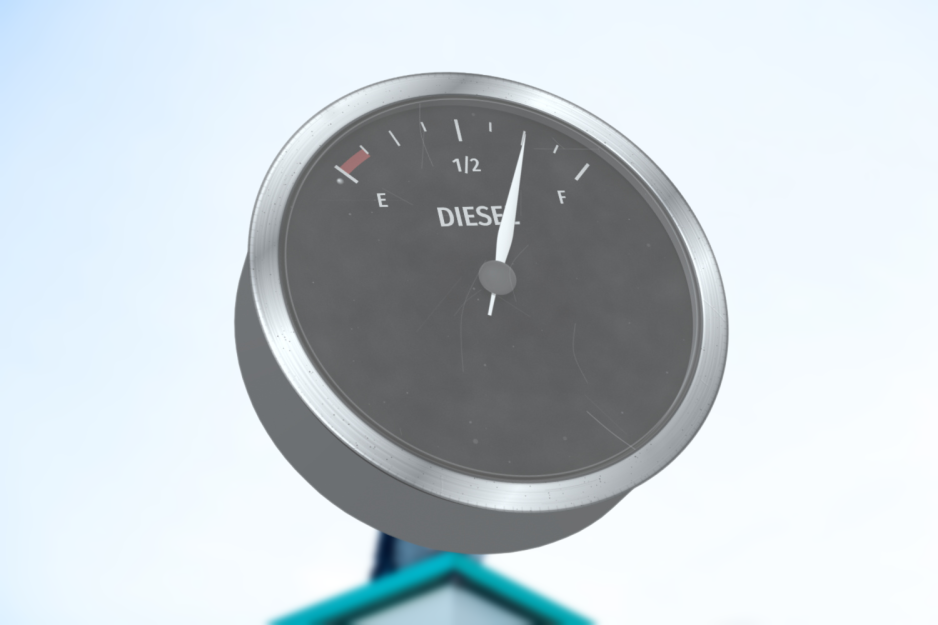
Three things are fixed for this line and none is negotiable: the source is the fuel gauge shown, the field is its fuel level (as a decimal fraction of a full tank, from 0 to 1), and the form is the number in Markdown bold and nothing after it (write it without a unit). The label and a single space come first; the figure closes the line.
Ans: **0.75**
